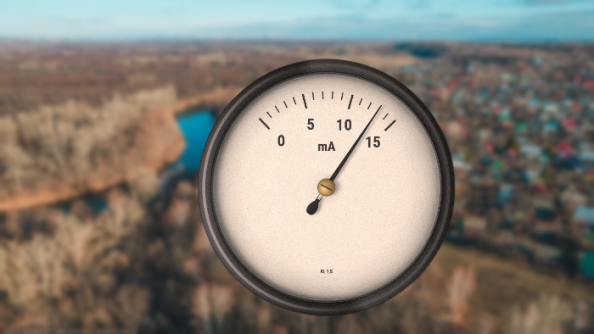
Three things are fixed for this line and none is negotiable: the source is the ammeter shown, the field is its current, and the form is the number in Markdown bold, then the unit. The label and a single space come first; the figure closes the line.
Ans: **13** mA
